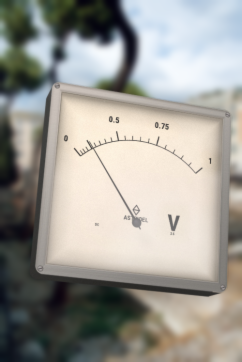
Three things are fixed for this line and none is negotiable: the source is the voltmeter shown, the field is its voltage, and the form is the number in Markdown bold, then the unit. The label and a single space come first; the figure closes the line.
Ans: **0.25** V
